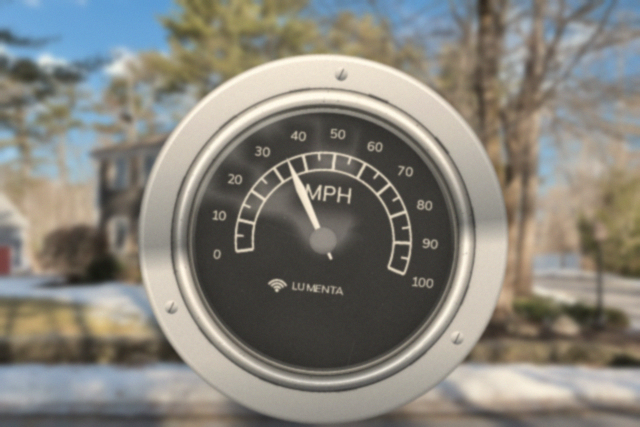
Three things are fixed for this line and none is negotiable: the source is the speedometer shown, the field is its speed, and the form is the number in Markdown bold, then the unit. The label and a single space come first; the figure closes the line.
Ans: **35** mph
